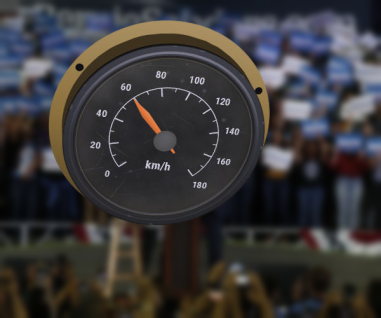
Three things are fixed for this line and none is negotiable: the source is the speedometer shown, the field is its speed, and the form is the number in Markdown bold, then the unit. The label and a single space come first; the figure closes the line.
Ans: **60** km/h
